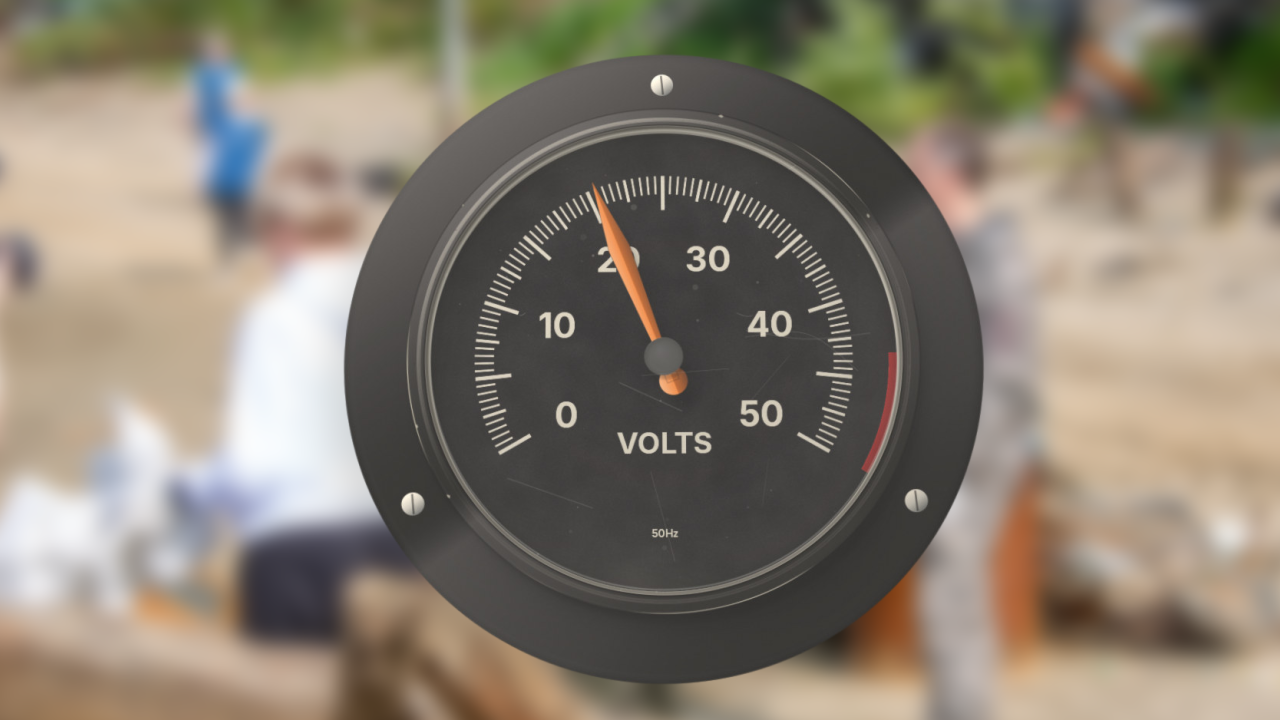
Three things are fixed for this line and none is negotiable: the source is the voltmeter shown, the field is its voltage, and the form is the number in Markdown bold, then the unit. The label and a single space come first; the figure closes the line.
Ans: **20.5** V
